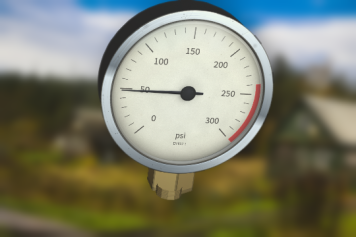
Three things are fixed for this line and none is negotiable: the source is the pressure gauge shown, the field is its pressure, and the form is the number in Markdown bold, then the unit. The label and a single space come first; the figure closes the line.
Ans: **50** psi
